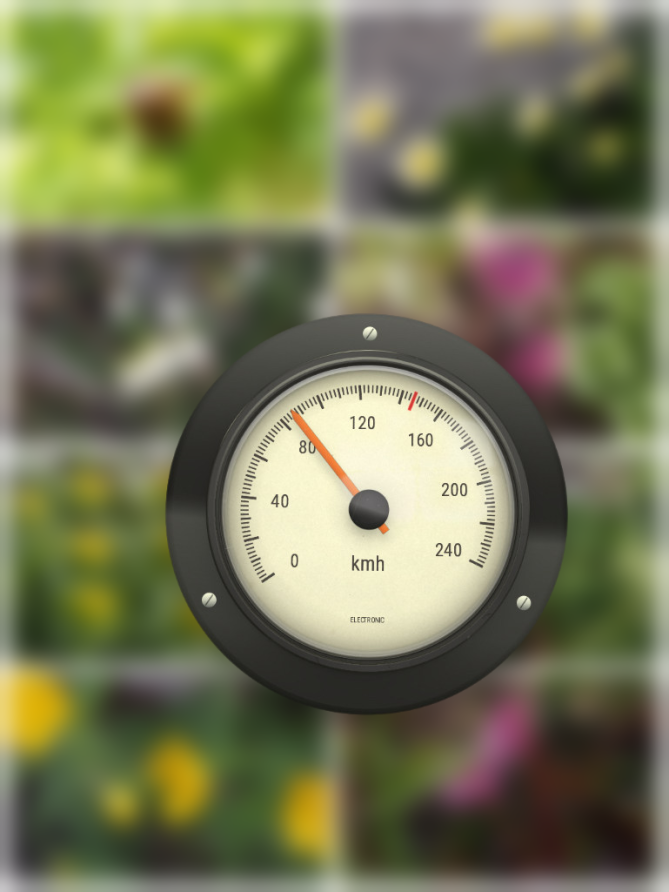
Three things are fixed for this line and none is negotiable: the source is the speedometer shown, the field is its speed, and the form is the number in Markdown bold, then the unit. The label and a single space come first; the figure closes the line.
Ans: **86** km/h
